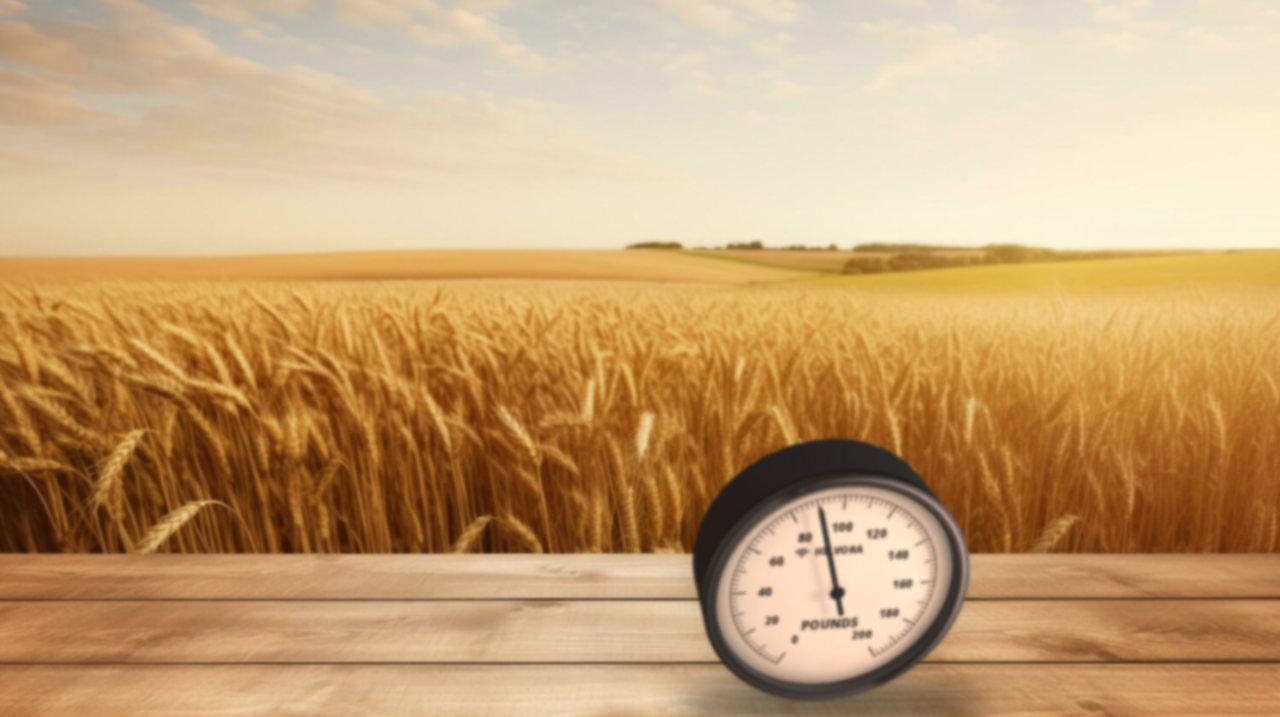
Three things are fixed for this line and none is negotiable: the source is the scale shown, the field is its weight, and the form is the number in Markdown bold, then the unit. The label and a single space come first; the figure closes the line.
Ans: **90** lb
